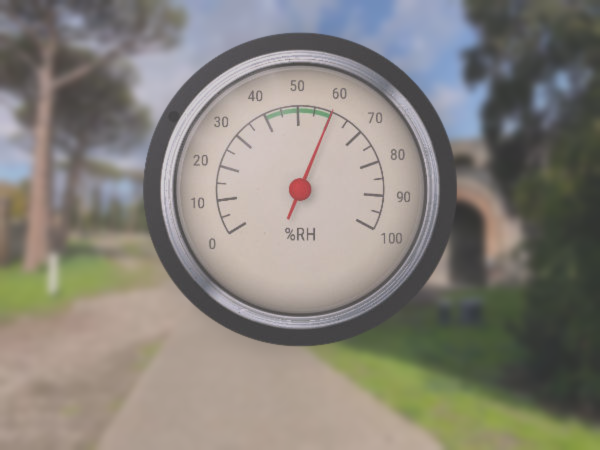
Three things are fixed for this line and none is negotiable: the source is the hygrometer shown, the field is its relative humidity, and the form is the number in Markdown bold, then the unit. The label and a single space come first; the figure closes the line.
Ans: **60** %
